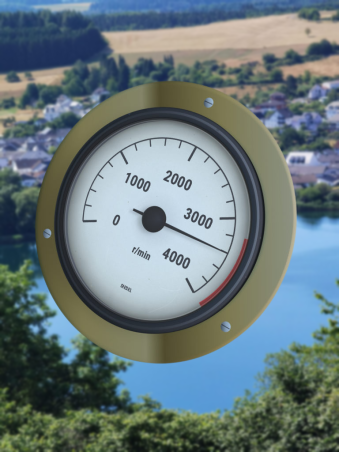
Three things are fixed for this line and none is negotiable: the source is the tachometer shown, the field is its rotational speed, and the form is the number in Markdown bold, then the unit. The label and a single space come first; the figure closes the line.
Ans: **3400** rpm
